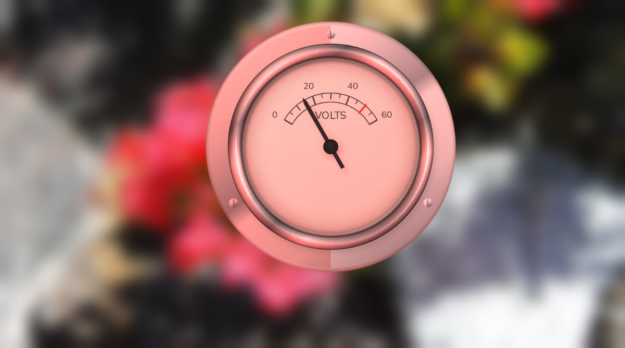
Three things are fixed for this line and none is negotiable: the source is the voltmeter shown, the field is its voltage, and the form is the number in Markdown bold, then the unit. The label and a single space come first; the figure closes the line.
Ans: **15** V
